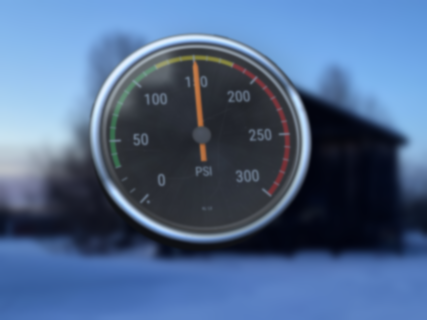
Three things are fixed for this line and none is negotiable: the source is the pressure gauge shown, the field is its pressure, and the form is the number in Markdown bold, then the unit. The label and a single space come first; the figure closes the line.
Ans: **150** psi
